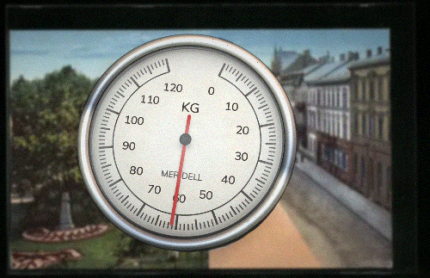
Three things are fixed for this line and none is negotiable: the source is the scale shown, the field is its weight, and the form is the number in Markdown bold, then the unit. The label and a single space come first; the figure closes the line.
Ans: **61** kg
